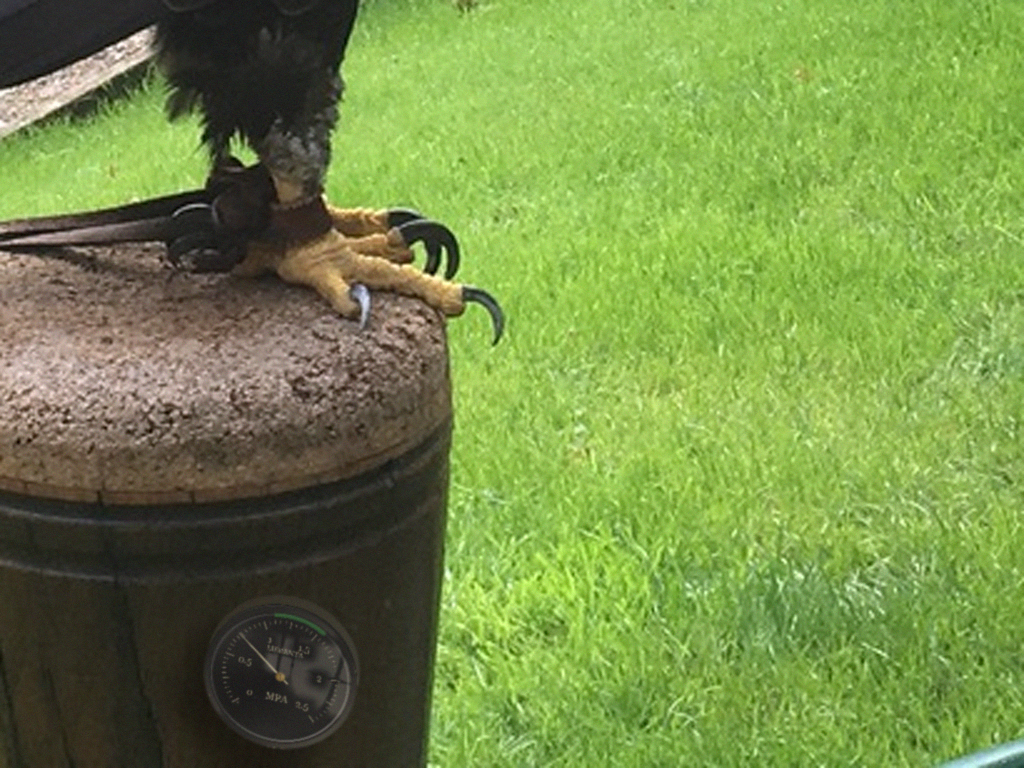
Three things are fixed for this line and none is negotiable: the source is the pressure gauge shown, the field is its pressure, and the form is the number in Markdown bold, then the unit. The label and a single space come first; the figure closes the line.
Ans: **0.75** MPa
